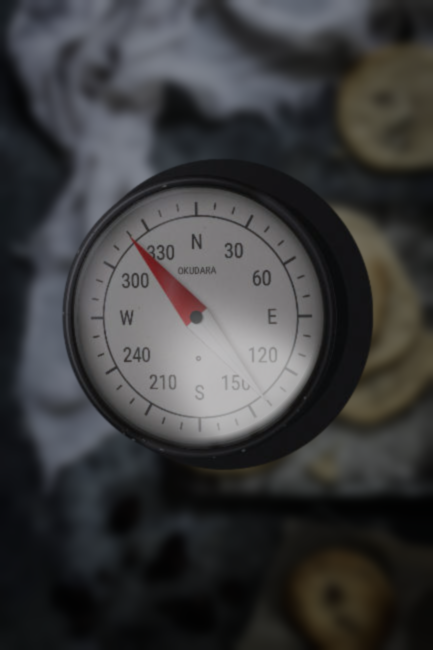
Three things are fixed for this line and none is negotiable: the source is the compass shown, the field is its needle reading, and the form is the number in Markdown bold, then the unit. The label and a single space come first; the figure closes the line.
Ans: **320** °
